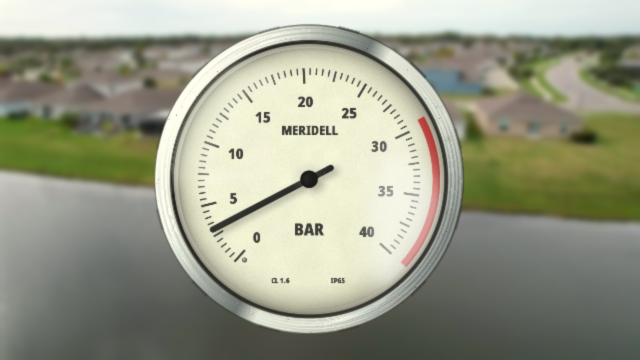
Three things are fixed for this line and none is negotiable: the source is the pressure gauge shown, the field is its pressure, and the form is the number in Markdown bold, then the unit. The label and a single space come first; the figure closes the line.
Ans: **3** bar
